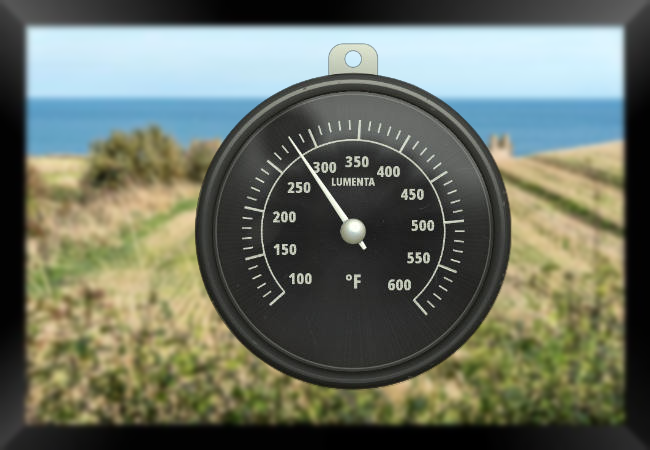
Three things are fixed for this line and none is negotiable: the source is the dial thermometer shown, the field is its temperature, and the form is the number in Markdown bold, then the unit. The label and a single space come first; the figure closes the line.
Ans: **280** °F
